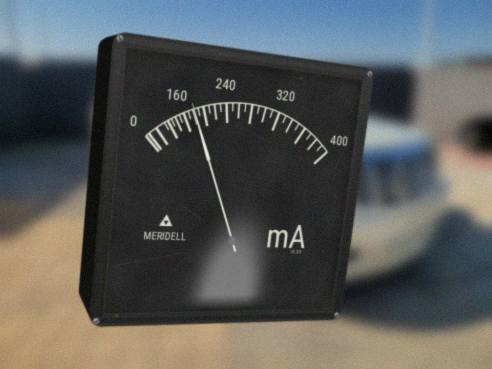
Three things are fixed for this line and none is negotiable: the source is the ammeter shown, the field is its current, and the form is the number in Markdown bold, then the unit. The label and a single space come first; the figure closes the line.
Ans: **180** mA
